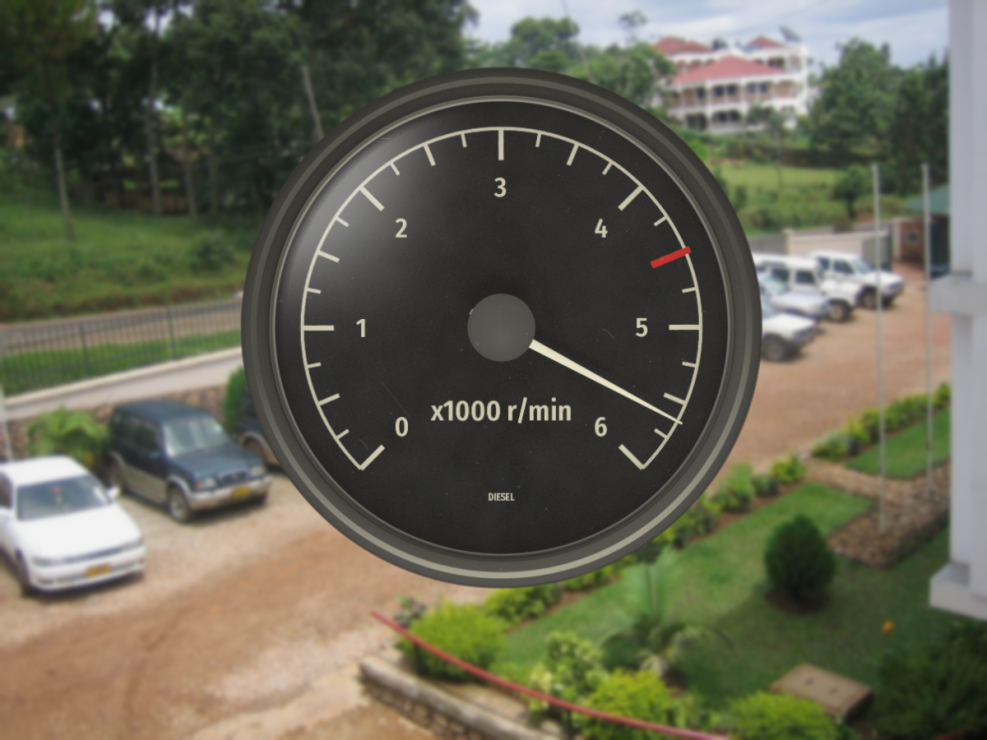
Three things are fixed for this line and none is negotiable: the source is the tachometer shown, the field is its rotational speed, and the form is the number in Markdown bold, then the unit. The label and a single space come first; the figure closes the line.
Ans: **5625** rpm
